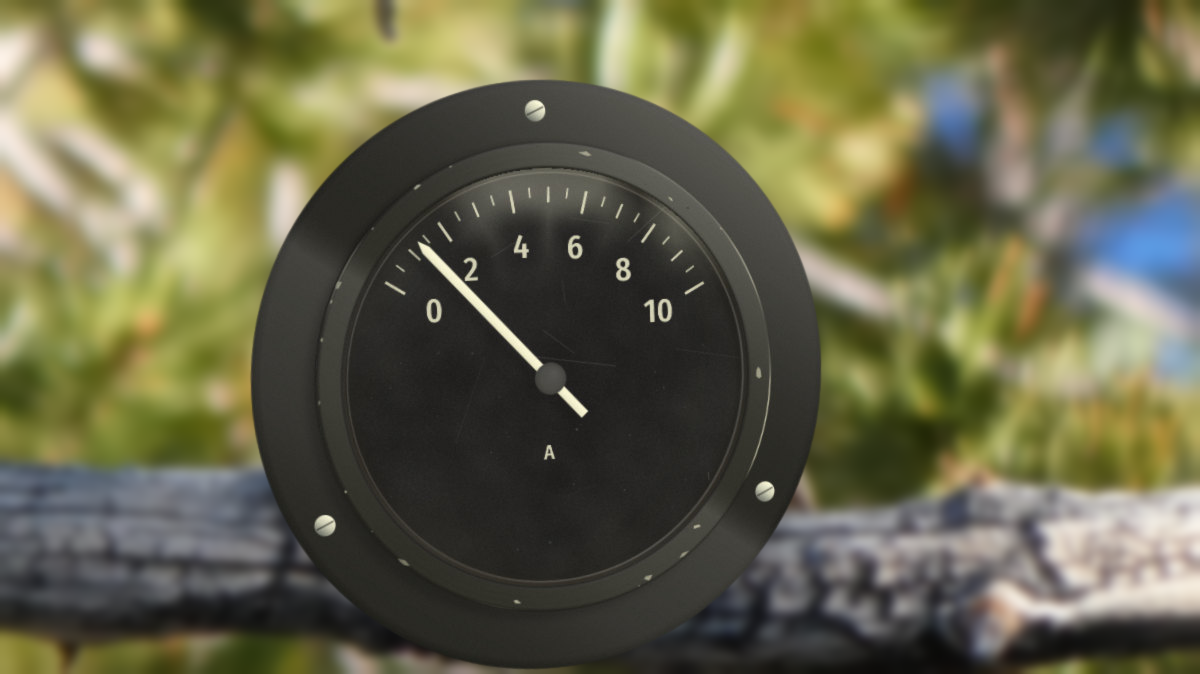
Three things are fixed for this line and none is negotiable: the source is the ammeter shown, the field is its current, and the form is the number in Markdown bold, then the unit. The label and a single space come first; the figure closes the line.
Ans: **1.25** A
